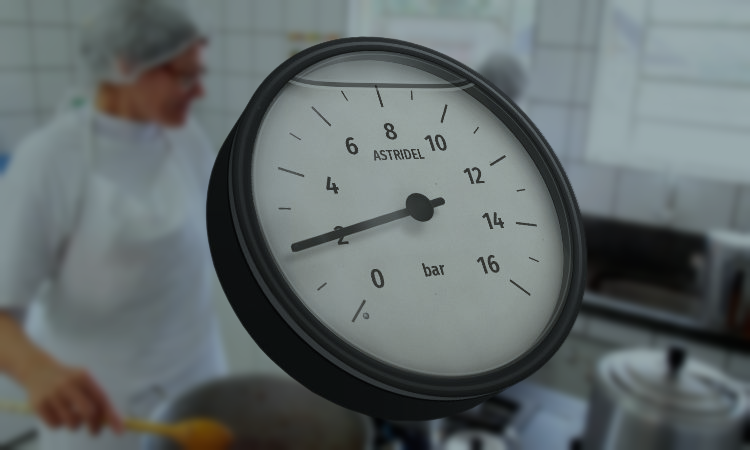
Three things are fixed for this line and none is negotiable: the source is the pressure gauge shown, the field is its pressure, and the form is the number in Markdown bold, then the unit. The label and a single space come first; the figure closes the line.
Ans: **2** bar
